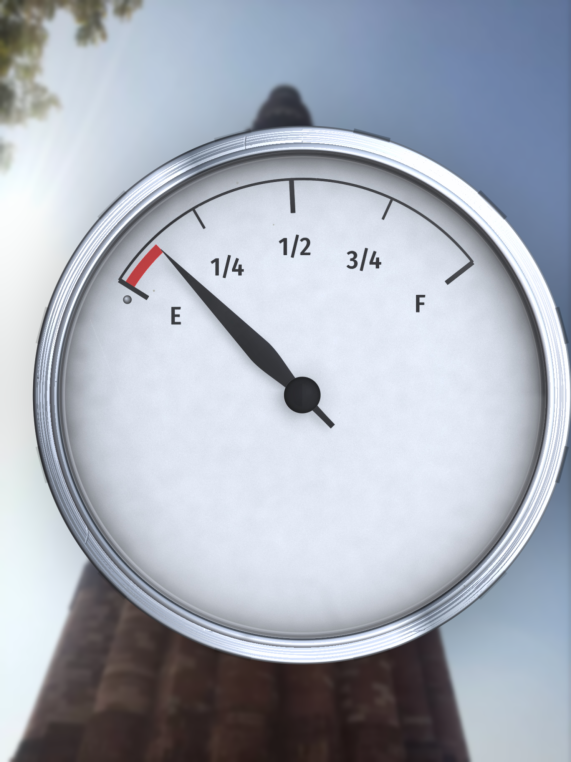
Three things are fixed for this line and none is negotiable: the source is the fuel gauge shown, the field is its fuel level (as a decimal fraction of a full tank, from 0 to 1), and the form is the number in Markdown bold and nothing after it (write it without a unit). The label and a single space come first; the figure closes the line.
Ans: **0.125**
